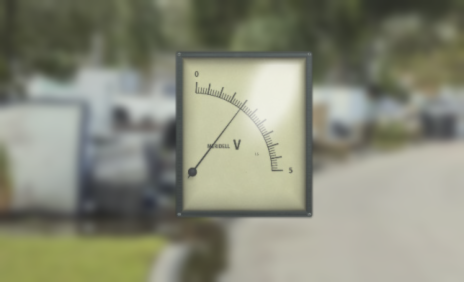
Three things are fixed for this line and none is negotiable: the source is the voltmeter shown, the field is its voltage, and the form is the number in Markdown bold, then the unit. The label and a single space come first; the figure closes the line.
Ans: **2** V
